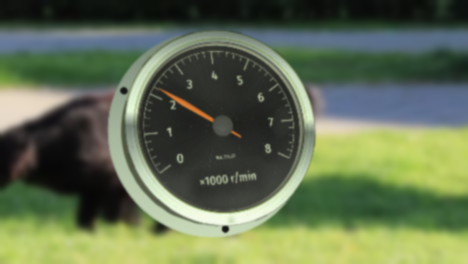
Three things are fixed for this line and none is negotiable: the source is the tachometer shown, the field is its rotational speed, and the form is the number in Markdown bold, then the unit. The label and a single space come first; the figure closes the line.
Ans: **2200** rpm
